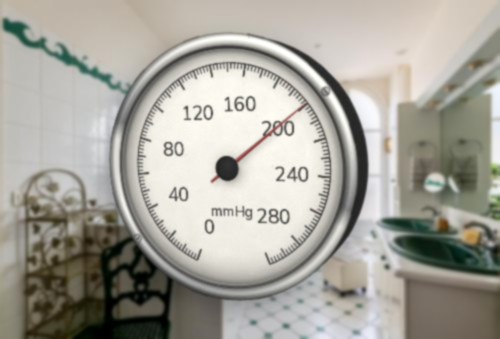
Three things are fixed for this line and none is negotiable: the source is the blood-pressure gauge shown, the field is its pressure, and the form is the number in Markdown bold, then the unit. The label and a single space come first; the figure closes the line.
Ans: **200** mmHg
